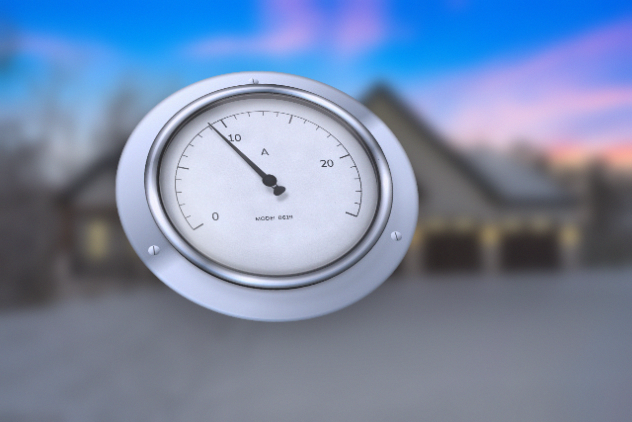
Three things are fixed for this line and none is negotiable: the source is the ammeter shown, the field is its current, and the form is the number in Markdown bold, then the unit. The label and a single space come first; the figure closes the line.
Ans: **9** A
